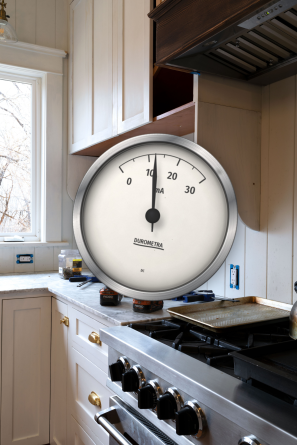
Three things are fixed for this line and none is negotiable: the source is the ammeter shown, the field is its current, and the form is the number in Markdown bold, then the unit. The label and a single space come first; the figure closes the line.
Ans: **12.5** mA
